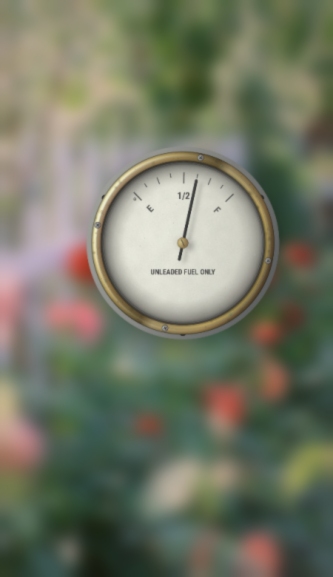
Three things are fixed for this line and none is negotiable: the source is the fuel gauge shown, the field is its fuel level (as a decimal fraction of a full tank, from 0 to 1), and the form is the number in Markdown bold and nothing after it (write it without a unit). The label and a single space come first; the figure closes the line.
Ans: **0.625**
